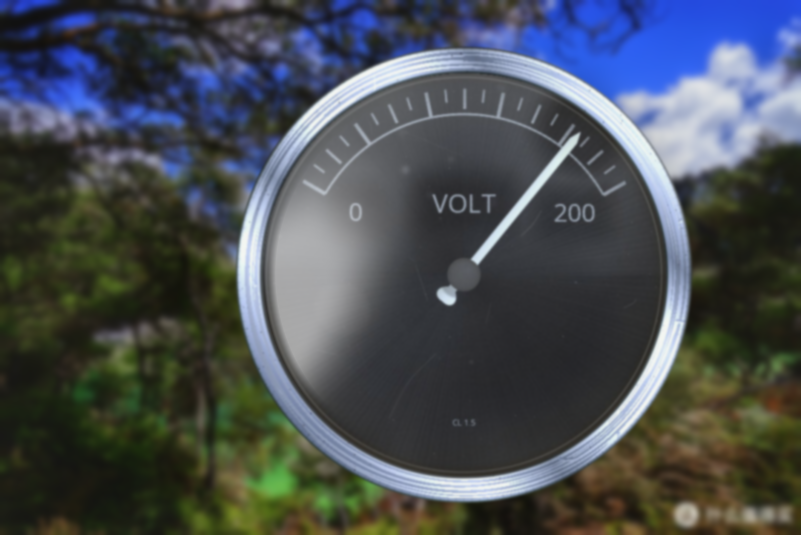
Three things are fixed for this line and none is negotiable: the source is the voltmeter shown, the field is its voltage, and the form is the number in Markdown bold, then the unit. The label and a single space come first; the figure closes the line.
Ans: **165** V
